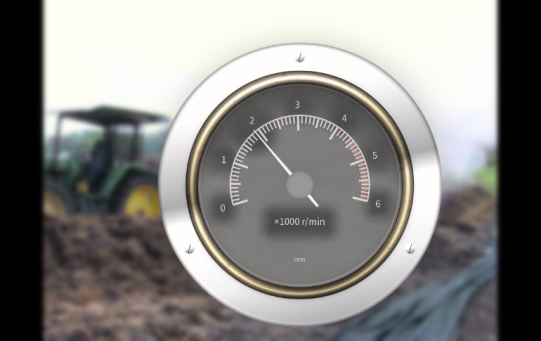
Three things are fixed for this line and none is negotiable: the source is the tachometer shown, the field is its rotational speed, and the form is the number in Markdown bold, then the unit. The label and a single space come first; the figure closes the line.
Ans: **1900** rpm
